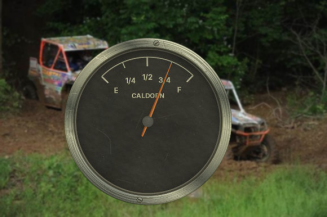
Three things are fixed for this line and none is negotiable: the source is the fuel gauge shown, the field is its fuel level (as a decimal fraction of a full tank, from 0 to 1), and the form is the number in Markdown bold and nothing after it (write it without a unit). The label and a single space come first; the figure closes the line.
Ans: **0.75**
